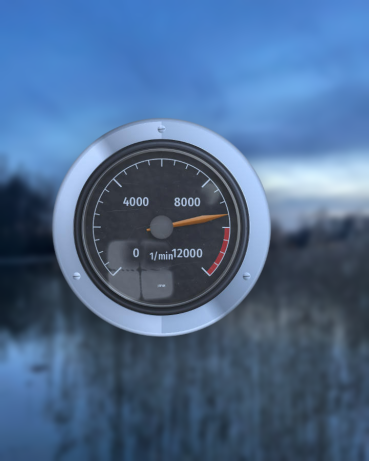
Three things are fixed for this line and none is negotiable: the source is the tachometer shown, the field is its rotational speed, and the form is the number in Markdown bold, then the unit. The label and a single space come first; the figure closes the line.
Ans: **9500** rpm
